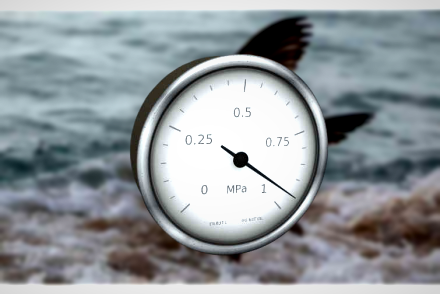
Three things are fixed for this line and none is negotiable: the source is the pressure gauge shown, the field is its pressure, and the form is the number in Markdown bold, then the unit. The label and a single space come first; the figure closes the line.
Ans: **0.95** MPa
